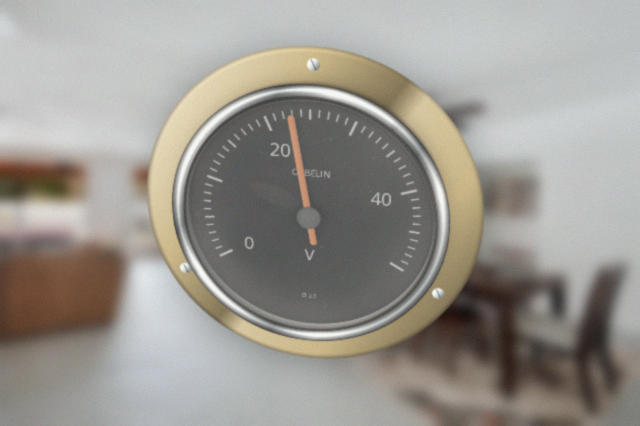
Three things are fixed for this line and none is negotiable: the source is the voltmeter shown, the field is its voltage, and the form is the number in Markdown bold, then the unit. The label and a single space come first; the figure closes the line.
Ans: **23** V
